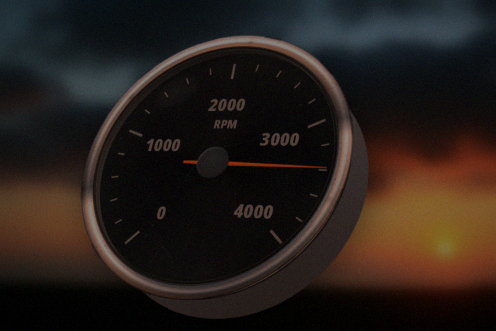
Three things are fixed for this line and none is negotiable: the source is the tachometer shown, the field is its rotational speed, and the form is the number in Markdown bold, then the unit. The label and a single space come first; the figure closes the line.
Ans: **3400** rpm
